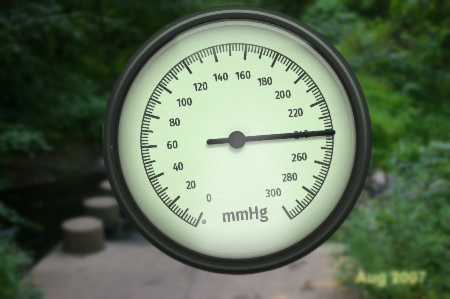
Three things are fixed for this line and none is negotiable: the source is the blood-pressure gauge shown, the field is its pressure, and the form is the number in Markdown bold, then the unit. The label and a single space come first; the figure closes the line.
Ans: **240** mmHg
